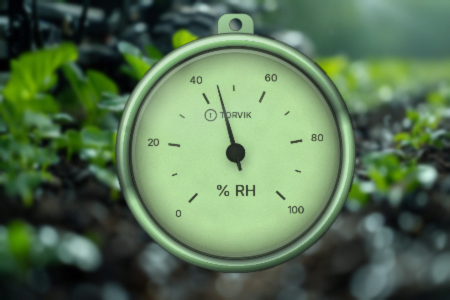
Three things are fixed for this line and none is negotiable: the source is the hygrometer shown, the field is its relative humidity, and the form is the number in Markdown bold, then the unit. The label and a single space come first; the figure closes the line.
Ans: **45** %
